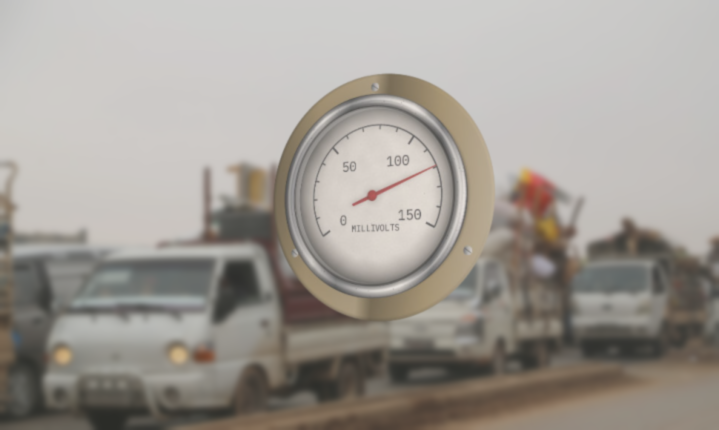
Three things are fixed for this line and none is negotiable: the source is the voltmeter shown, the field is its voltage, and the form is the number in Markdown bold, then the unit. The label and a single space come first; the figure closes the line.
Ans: **120** mV
